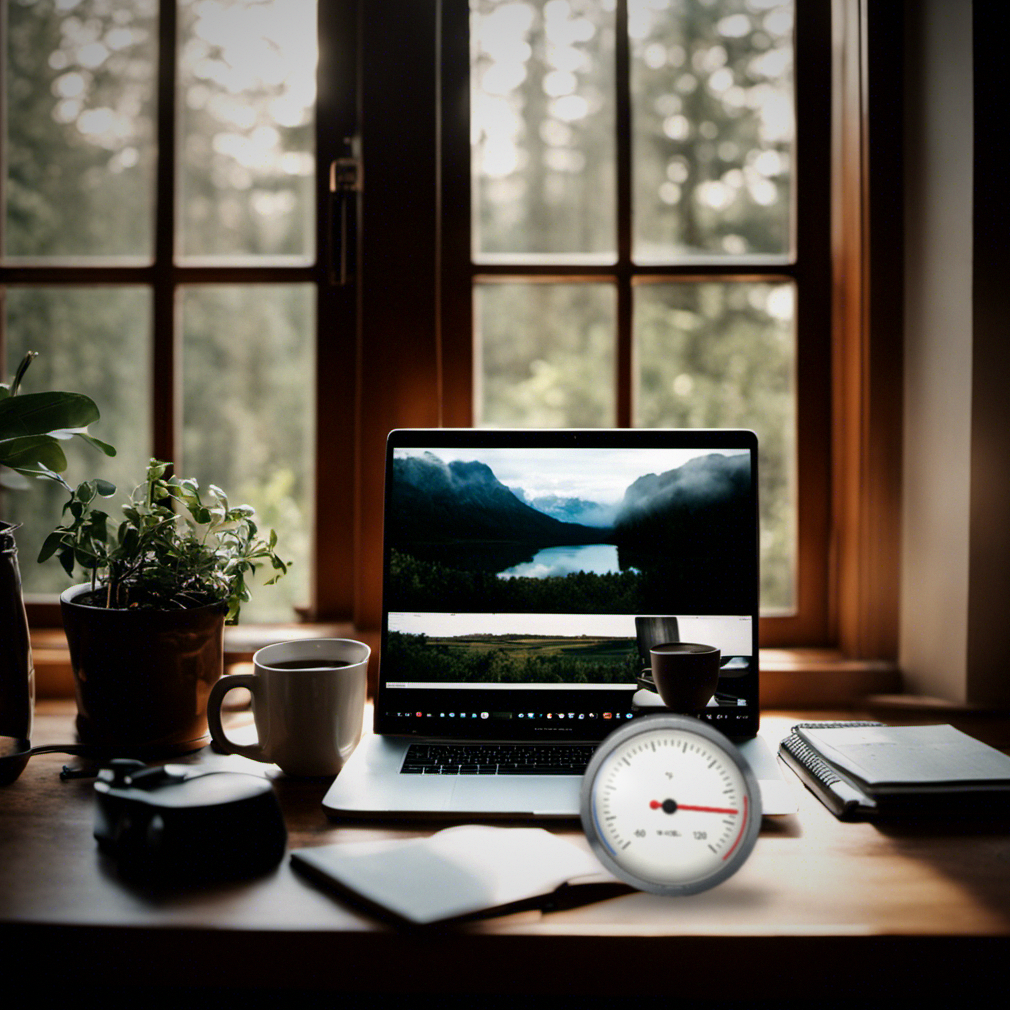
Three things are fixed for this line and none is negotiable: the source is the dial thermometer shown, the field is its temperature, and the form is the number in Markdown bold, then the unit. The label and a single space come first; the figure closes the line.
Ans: **92** °F
